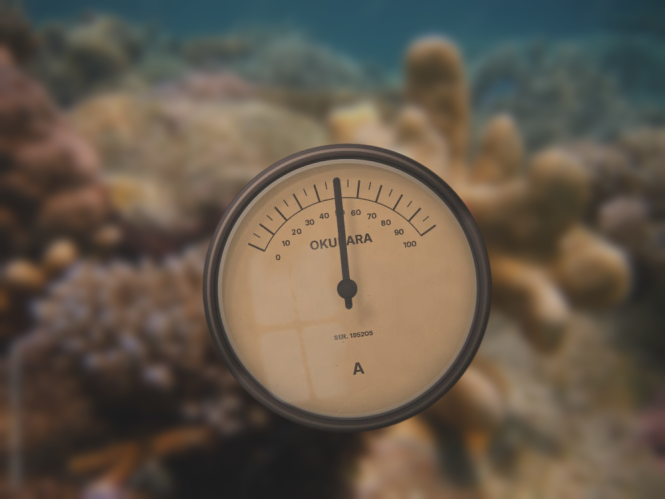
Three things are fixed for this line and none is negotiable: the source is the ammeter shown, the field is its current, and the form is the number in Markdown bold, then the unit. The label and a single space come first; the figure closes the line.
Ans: **50** A
